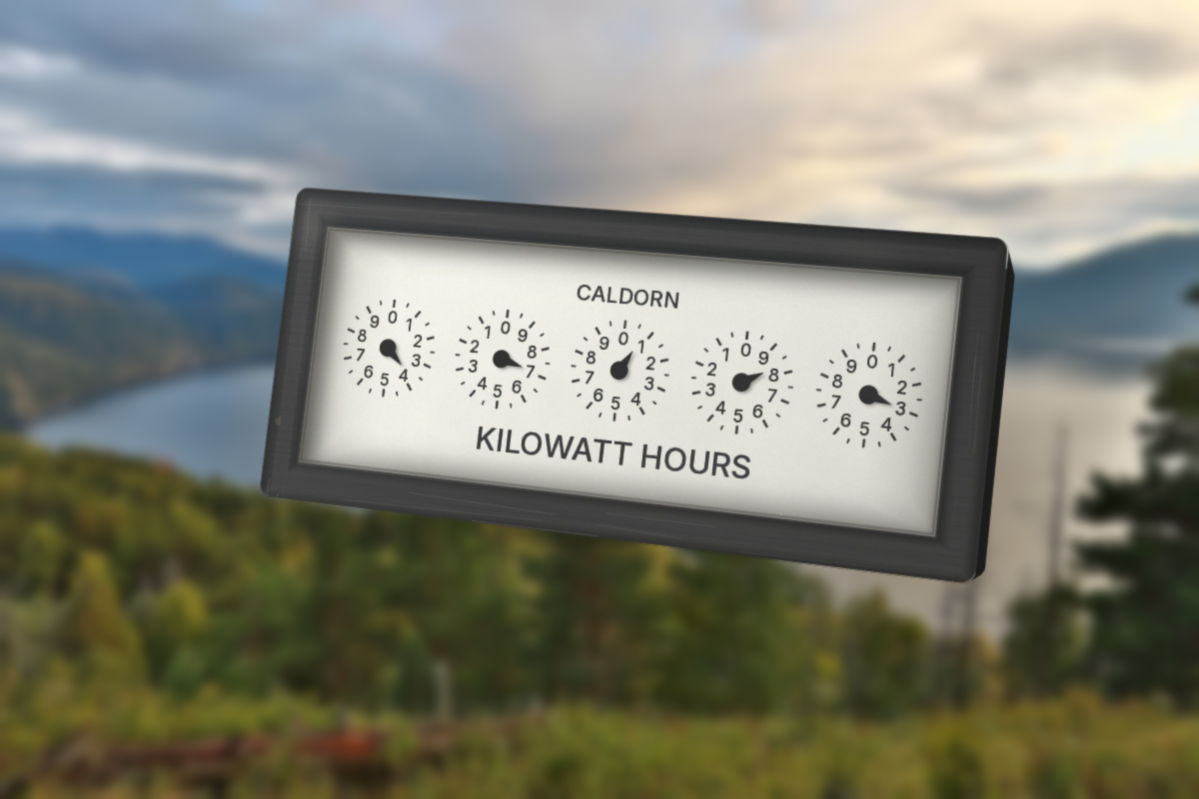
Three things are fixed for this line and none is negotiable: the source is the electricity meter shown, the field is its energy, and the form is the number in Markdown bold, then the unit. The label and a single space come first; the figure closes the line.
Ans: **37083** kWh
